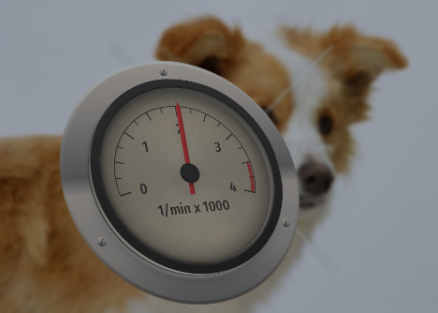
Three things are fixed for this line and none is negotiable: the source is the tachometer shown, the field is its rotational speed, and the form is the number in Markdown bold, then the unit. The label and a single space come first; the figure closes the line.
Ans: **2000** rpm
